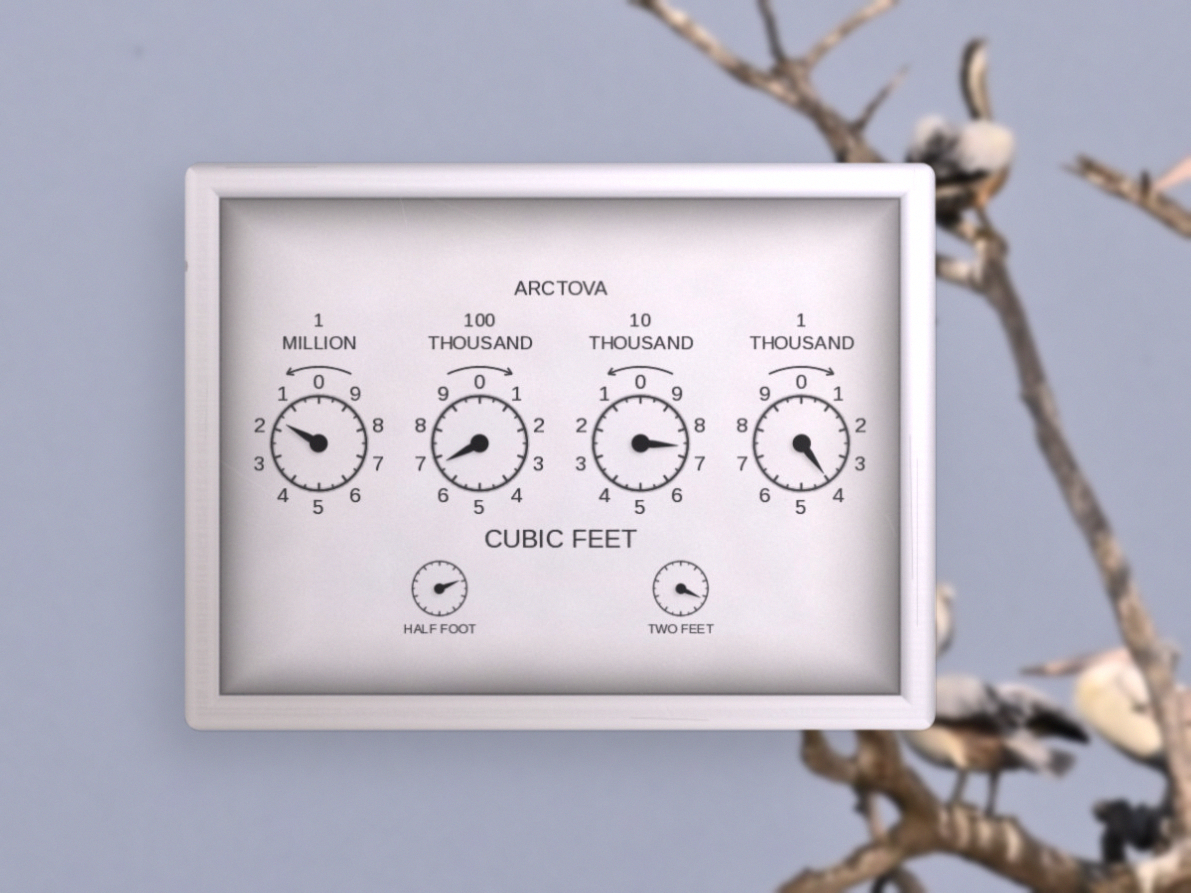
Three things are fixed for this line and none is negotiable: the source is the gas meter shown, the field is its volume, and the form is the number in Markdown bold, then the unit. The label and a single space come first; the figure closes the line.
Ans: **167400** ft³
